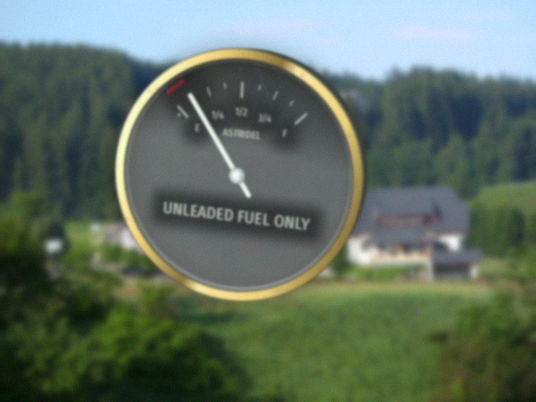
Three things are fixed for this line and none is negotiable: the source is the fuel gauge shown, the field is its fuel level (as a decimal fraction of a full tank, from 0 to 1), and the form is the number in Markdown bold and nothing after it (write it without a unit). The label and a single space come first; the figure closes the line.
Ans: **0.125**
